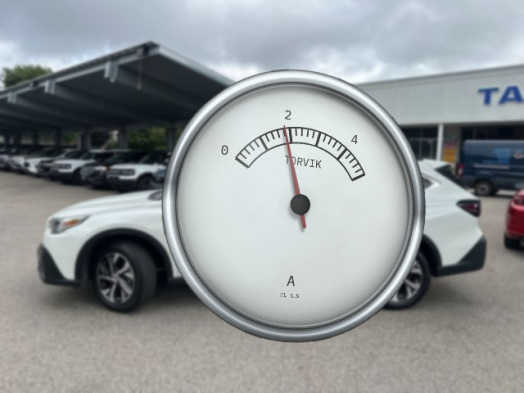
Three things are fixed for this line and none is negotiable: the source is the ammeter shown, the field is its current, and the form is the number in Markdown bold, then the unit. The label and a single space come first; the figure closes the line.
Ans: **1.8** A
